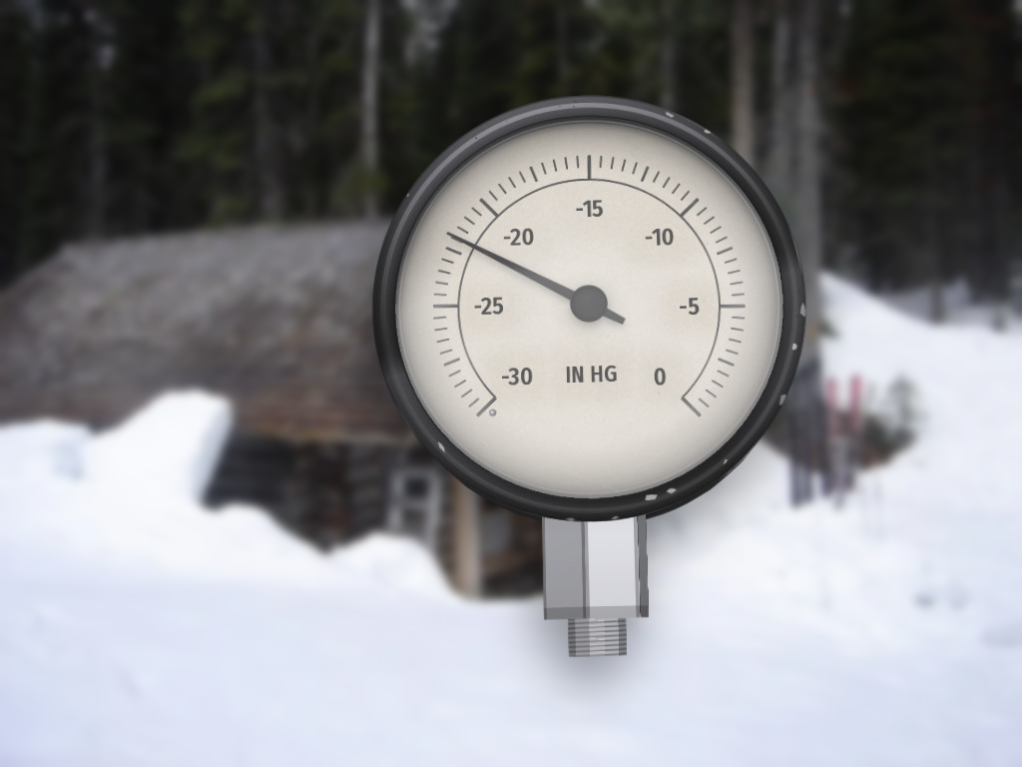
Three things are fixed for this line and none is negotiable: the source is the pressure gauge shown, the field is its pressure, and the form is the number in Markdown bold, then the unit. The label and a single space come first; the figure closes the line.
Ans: **-22** inHg
